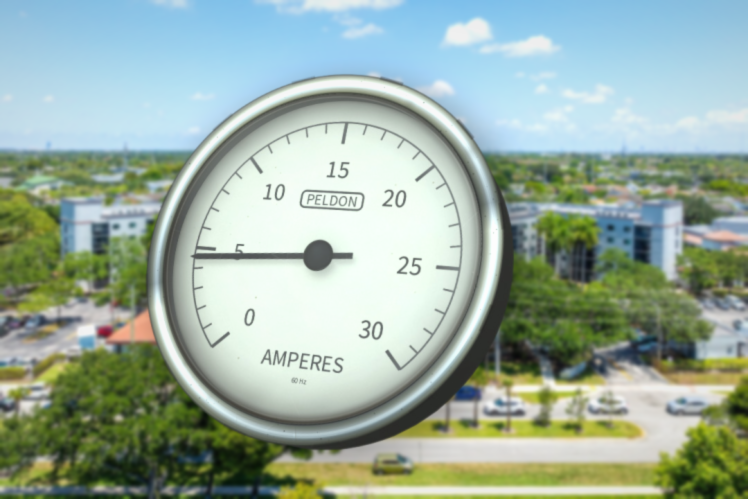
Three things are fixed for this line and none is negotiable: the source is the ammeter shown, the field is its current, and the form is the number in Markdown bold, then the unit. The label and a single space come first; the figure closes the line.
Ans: **4.5** A
